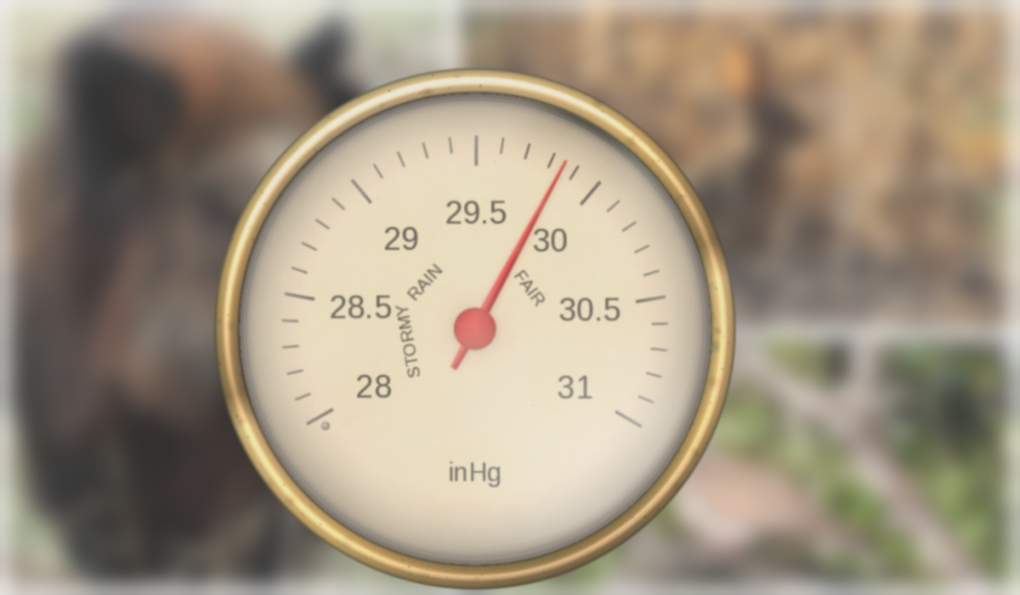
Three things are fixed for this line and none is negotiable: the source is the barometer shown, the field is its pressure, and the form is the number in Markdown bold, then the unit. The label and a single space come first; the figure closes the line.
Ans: **29.85** inHg
